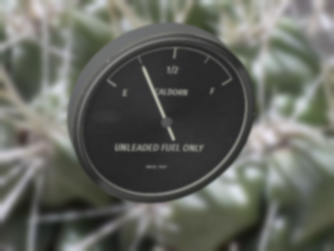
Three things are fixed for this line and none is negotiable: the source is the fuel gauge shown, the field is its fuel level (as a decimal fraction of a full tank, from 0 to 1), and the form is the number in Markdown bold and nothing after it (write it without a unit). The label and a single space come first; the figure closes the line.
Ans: **0.25**
